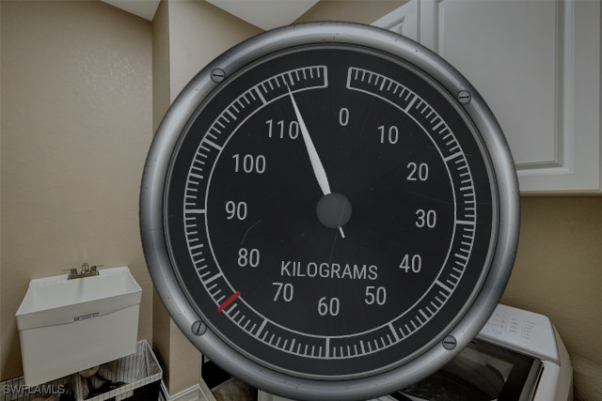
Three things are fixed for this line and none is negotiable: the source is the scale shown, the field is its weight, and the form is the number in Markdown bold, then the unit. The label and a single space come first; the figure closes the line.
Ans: **114** kg
